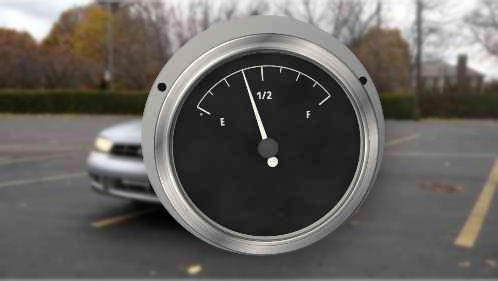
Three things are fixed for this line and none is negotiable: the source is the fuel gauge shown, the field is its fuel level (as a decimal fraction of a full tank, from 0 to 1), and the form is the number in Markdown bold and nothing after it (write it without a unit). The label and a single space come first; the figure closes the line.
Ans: **0.375**
